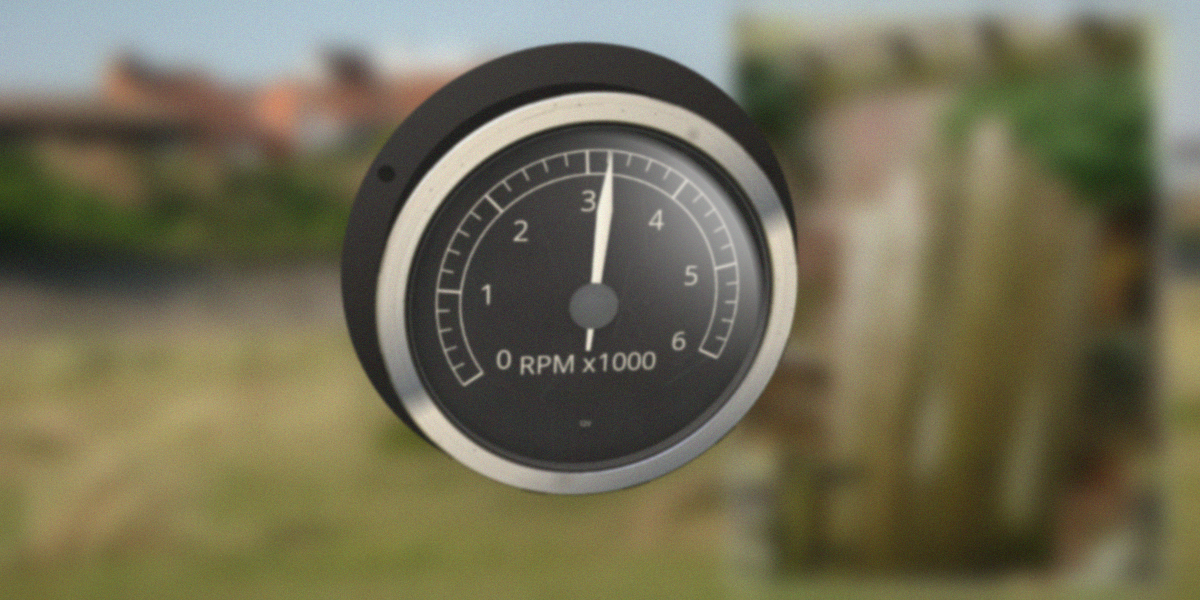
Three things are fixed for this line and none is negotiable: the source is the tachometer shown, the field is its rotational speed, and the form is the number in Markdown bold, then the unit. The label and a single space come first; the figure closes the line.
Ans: **3200** rpm
